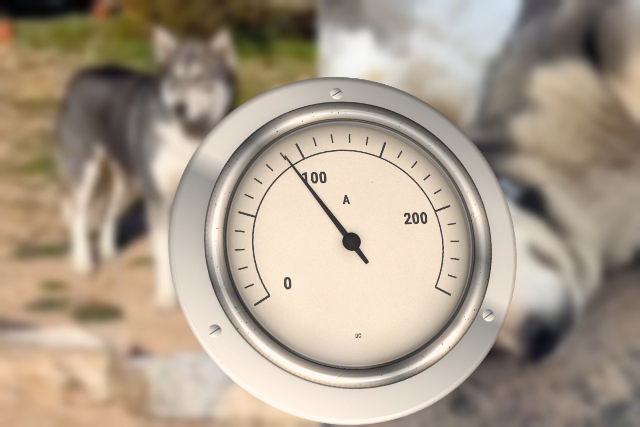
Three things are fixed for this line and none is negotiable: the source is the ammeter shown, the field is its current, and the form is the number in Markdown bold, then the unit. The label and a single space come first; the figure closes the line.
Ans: **90** A
